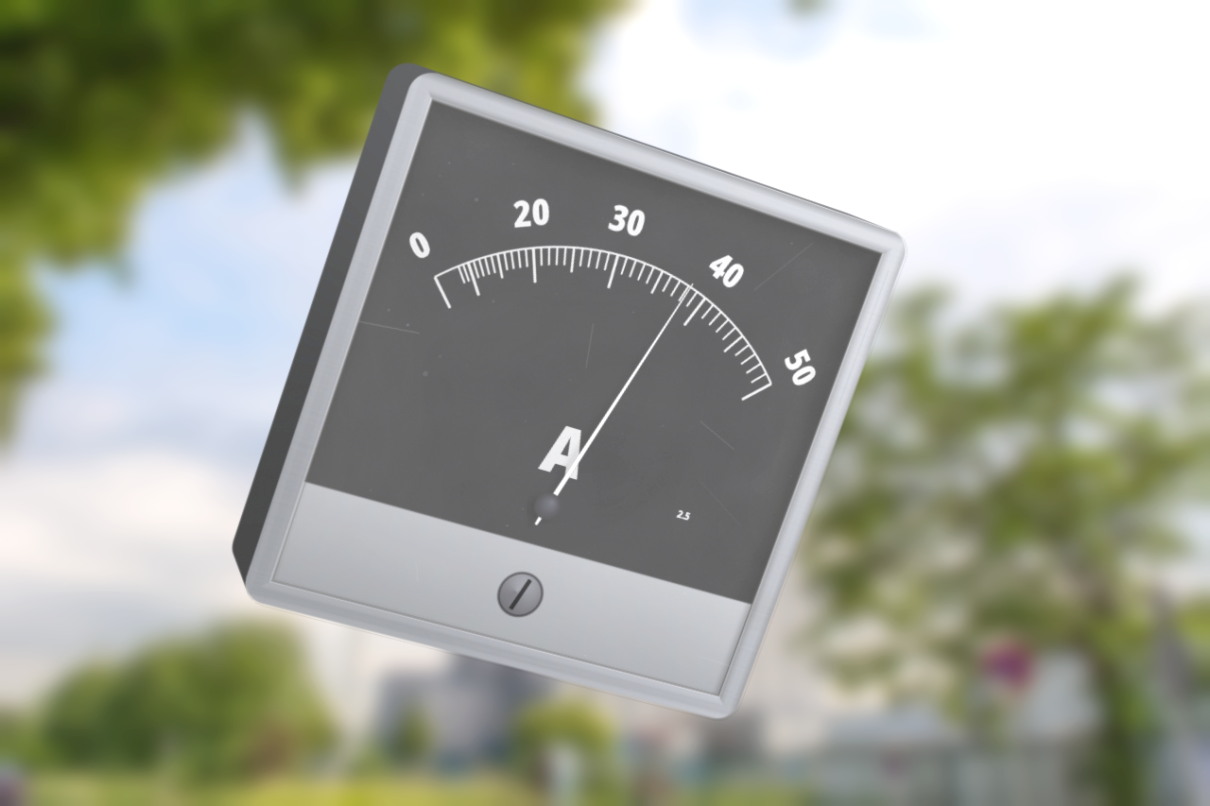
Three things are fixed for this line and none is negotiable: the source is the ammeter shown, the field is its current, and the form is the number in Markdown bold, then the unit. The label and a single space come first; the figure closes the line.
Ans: **38** A
